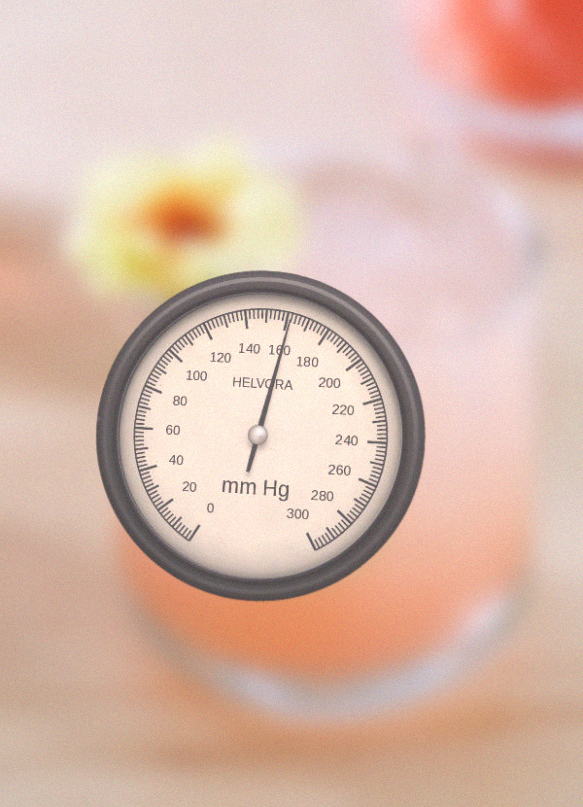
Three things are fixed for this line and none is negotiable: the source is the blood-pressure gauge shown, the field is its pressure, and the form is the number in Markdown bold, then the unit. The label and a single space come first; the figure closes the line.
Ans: **162** mmHg
